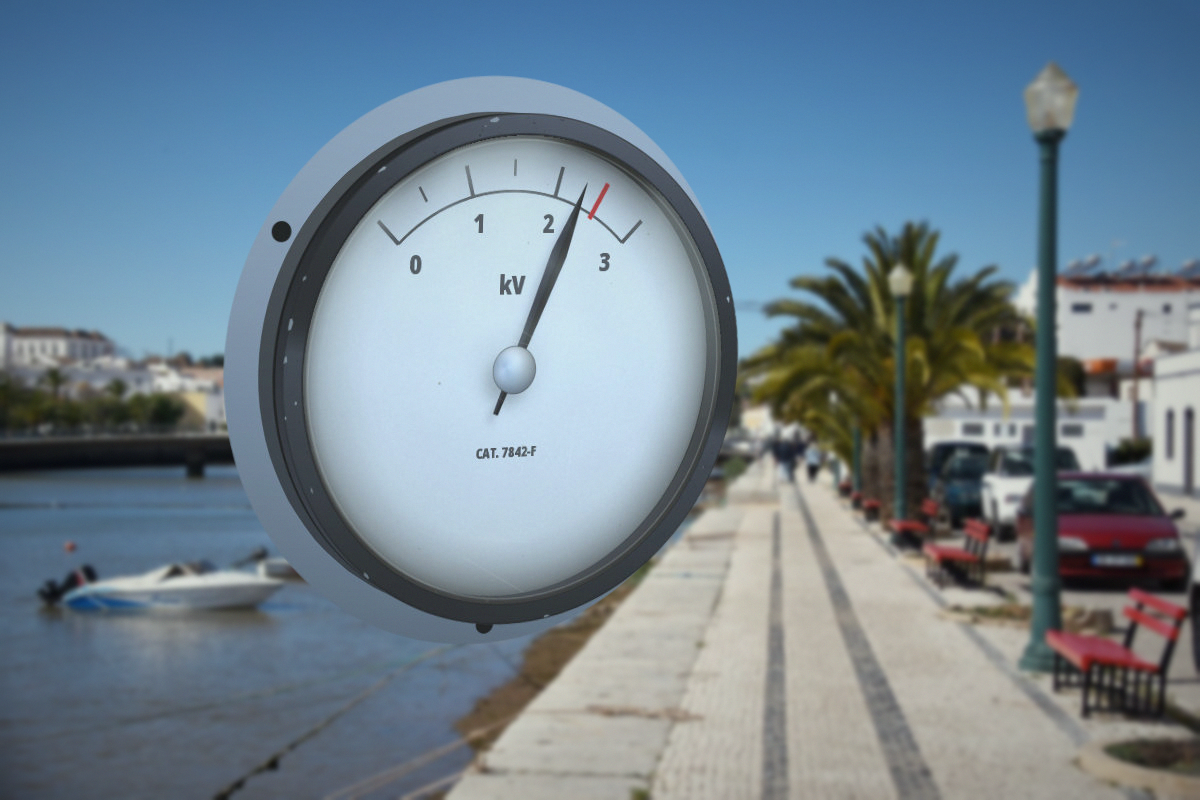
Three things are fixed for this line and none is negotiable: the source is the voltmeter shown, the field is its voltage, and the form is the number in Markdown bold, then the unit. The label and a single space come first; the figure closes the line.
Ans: **2.25** kV
